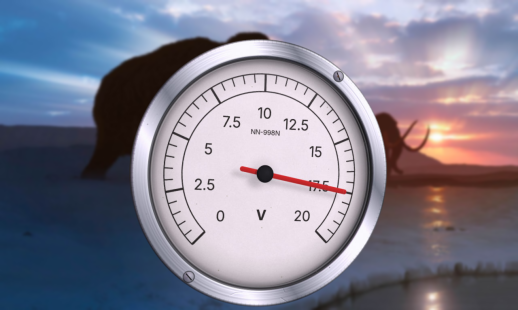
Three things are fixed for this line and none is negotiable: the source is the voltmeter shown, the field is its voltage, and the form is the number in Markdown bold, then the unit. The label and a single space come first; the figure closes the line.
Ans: **17.5** V
